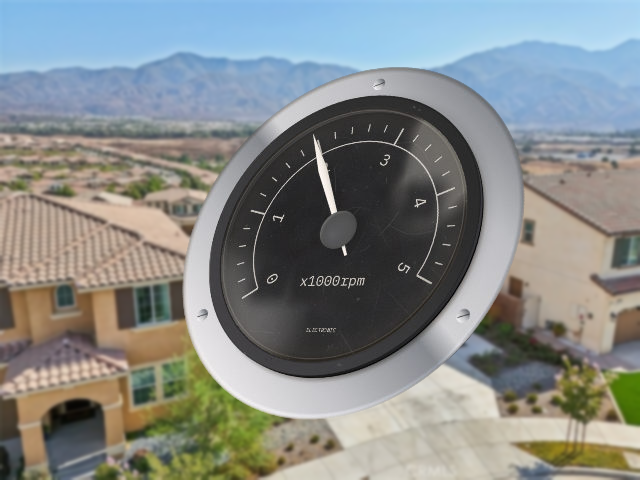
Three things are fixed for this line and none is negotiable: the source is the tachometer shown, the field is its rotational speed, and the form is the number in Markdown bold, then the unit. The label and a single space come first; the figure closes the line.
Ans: **2000** rpm
